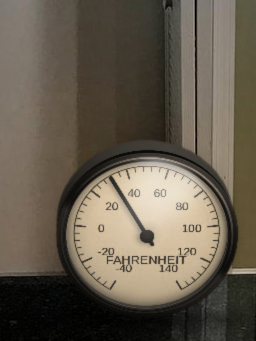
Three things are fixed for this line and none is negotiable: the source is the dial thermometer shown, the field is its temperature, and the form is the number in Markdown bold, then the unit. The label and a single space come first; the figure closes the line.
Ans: **32** °F
